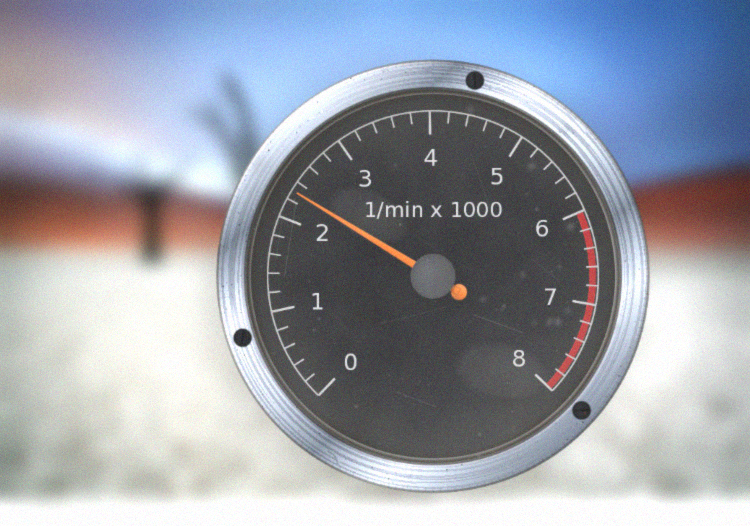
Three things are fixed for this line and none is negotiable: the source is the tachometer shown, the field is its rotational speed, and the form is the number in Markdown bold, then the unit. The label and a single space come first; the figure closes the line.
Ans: **2300** rpm
